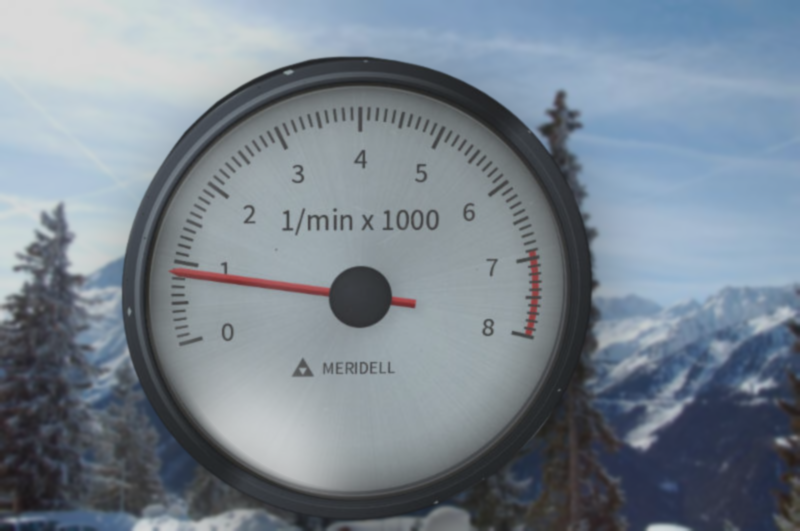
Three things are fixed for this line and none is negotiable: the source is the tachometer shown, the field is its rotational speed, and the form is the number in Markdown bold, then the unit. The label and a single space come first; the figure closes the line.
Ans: **900** rpm
